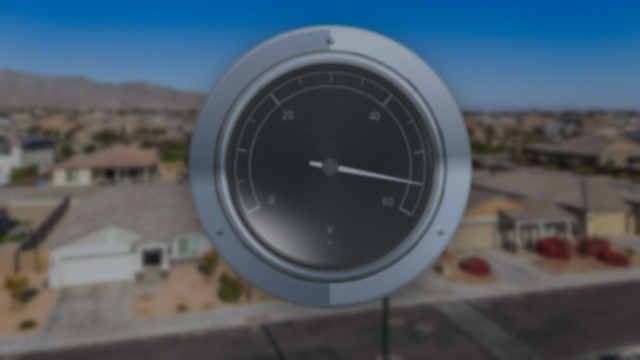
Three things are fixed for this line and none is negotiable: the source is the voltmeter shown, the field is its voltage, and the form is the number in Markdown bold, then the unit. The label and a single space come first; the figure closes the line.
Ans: **55** V
